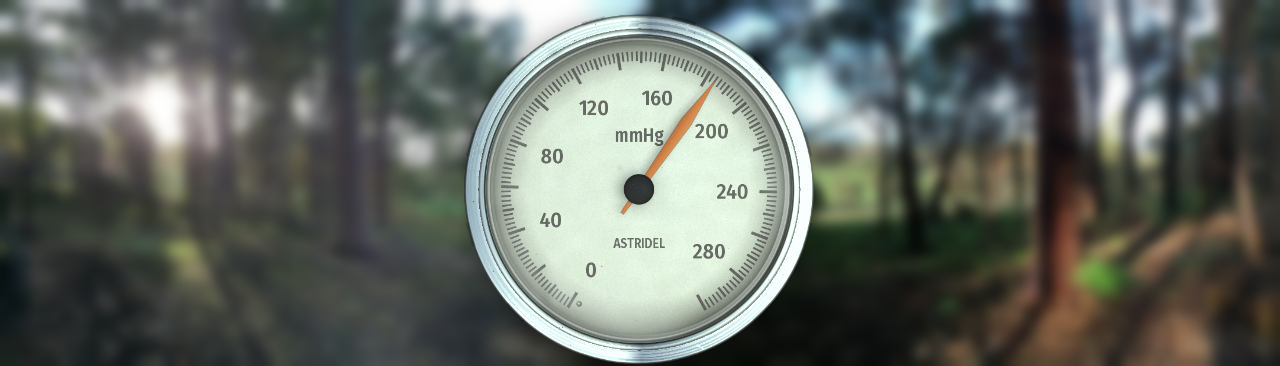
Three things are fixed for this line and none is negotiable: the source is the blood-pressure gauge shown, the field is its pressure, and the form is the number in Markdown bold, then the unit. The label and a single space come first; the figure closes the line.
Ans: **184** mmHg
